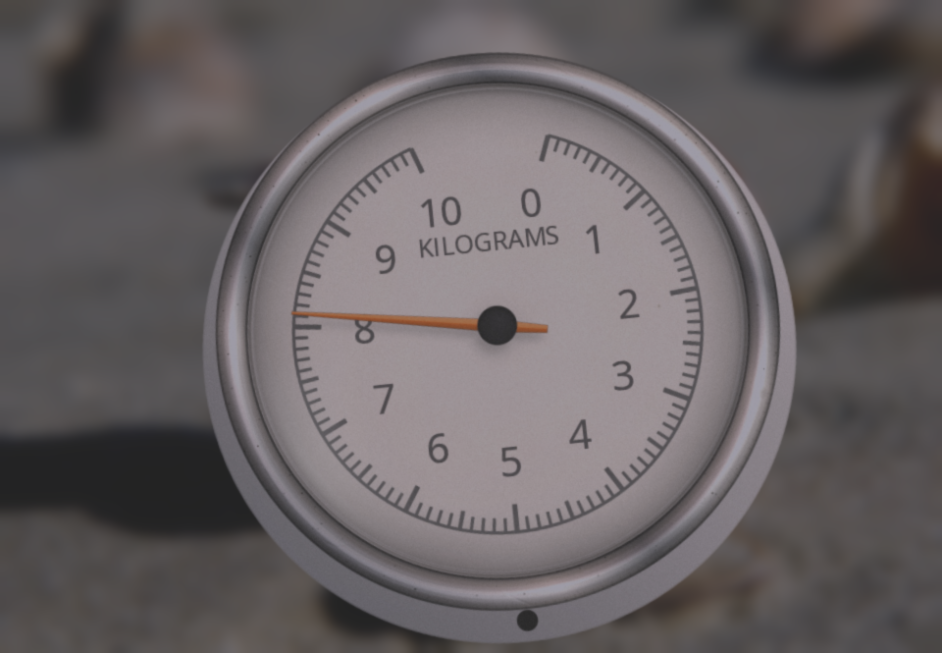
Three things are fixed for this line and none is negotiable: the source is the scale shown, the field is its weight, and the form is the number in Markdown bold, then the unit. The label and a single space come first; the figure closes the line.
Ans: **8.1** kg
